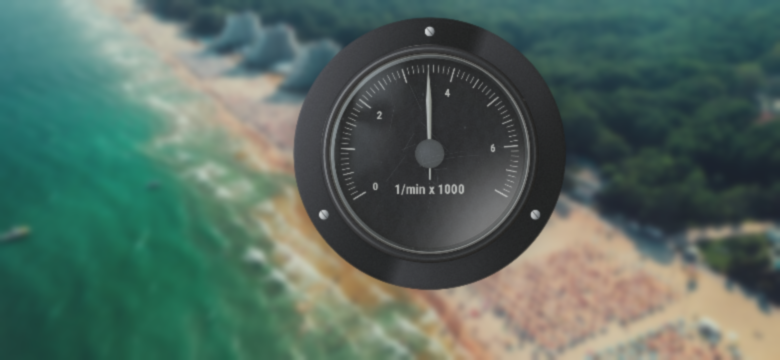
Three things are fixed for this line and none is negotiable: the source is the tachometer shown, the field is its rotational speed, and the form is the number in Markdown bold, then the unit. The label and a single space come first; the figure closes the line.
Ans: **3500** rpm
